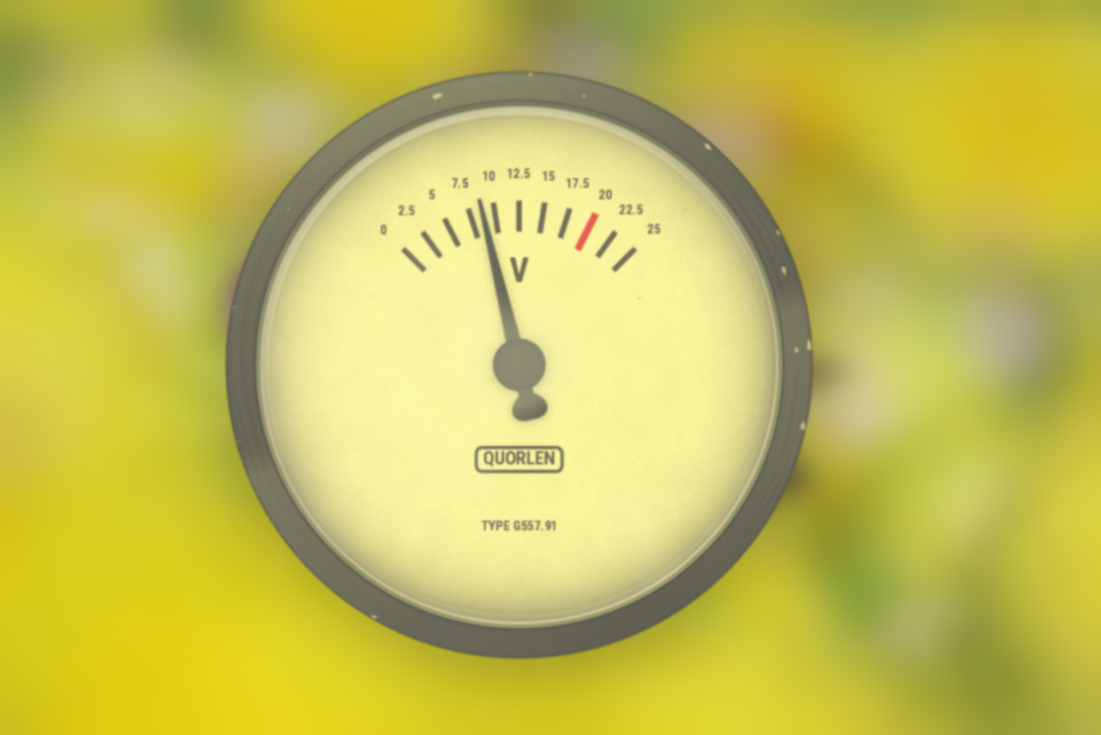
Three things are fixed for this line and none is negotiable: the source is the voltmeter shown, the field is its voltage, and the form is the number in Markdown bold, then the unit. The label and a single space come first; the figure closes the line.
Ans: **8.75** V
